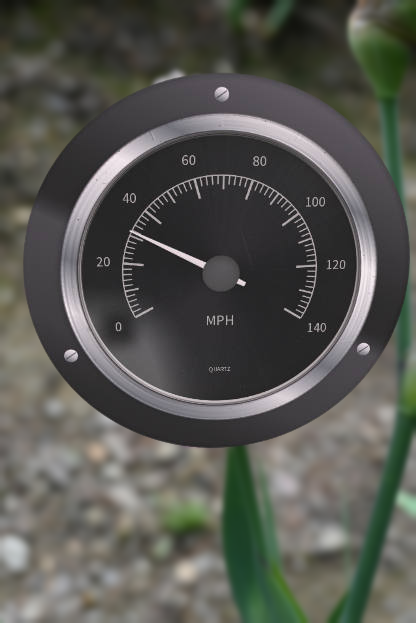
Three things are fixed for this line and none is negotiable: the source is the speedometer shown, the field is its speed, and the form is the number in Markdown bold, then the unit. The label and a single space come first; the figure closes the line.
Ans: **32** mph
